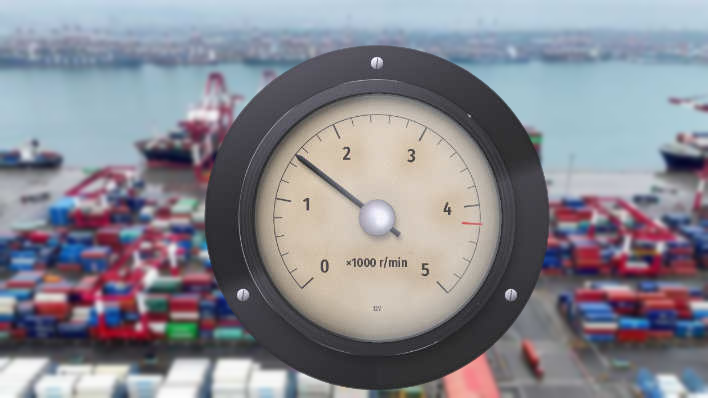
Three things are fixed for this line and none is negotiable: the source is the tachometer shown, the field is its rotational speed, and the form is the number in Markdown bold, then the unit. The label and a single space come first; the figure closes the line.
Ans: **1500** rpm
